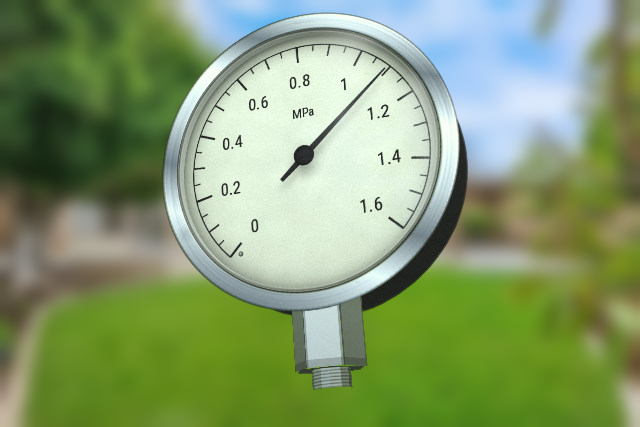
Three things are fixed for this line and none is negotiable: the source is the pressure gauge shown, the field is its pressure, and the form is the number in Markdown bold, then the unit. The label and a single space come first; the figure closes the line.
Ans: **1.1** MPa
